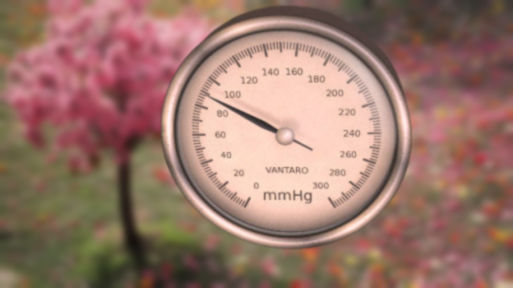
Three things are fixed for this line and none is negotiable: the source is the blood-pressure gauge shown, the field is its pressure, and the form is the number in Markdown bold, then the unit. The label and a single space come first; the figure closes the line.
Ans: **90** mmHg
